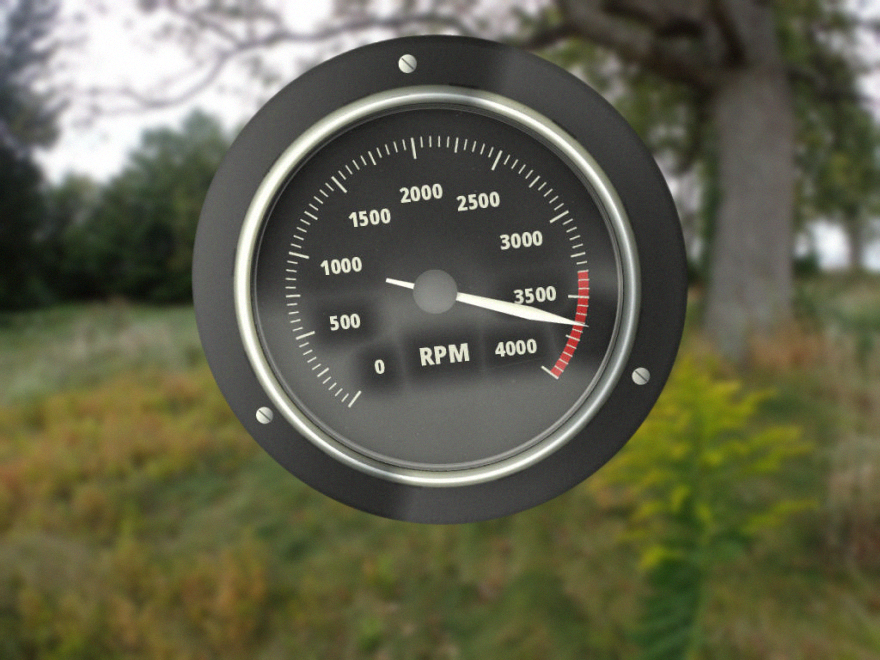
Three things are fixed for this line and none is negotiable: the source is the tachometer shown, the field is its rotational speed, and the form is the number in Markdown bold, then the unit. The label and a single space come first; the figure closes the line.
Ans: **3650** rpm
